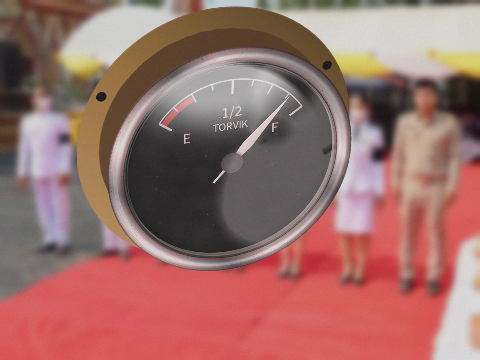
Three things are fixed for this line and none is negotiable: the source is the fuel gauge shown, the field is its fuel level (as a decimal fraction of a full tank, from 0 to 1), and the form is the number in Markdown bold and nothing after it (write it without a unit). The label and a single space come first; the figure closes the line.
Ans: **0.875**
